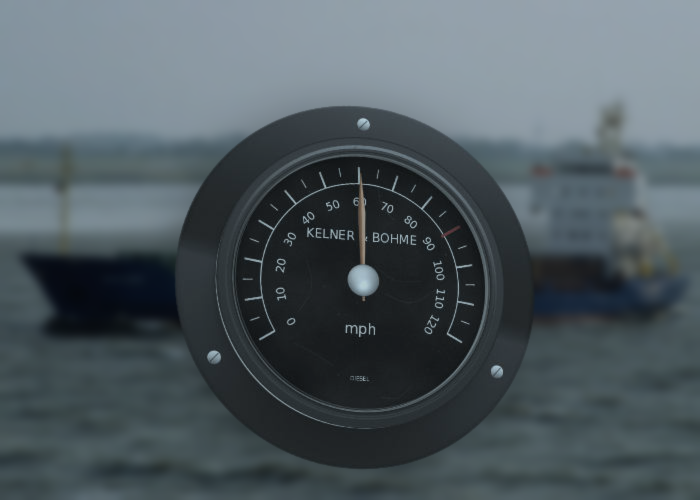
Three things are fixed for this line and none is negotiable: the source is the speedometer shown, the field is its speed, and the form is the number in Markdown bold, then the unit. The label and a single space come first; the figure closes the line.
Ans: **60** mph
